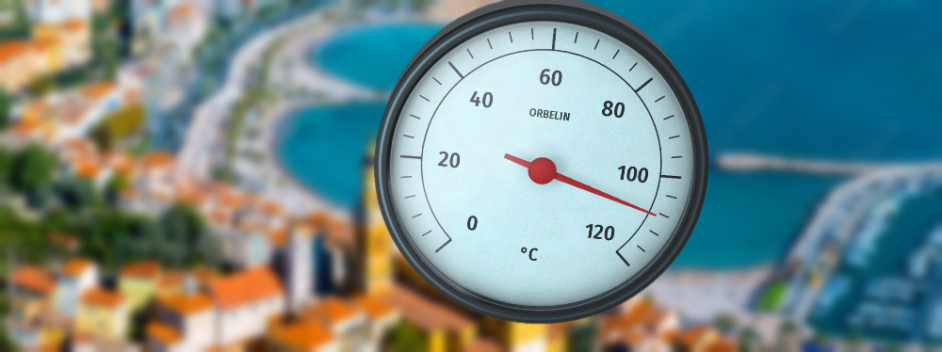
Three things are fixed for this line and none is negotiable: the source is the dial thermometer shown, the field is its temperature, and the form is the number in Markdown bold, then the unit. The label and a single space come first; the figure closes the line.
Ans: **108** °C
